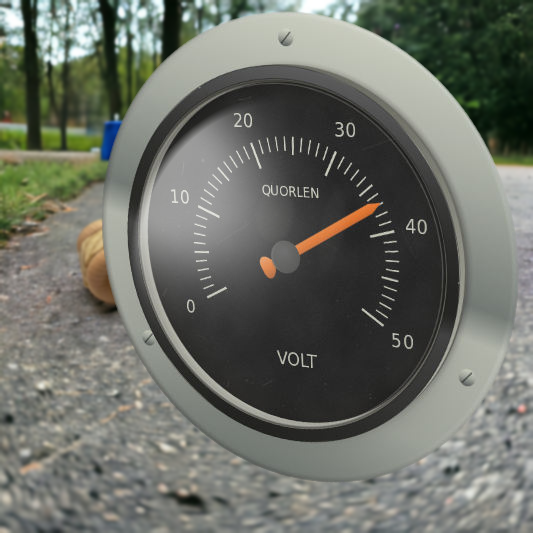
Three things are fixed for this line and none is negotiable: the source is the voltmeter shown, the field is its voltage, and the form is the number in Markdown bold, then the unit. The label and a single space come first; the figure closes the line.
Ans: **37** V
